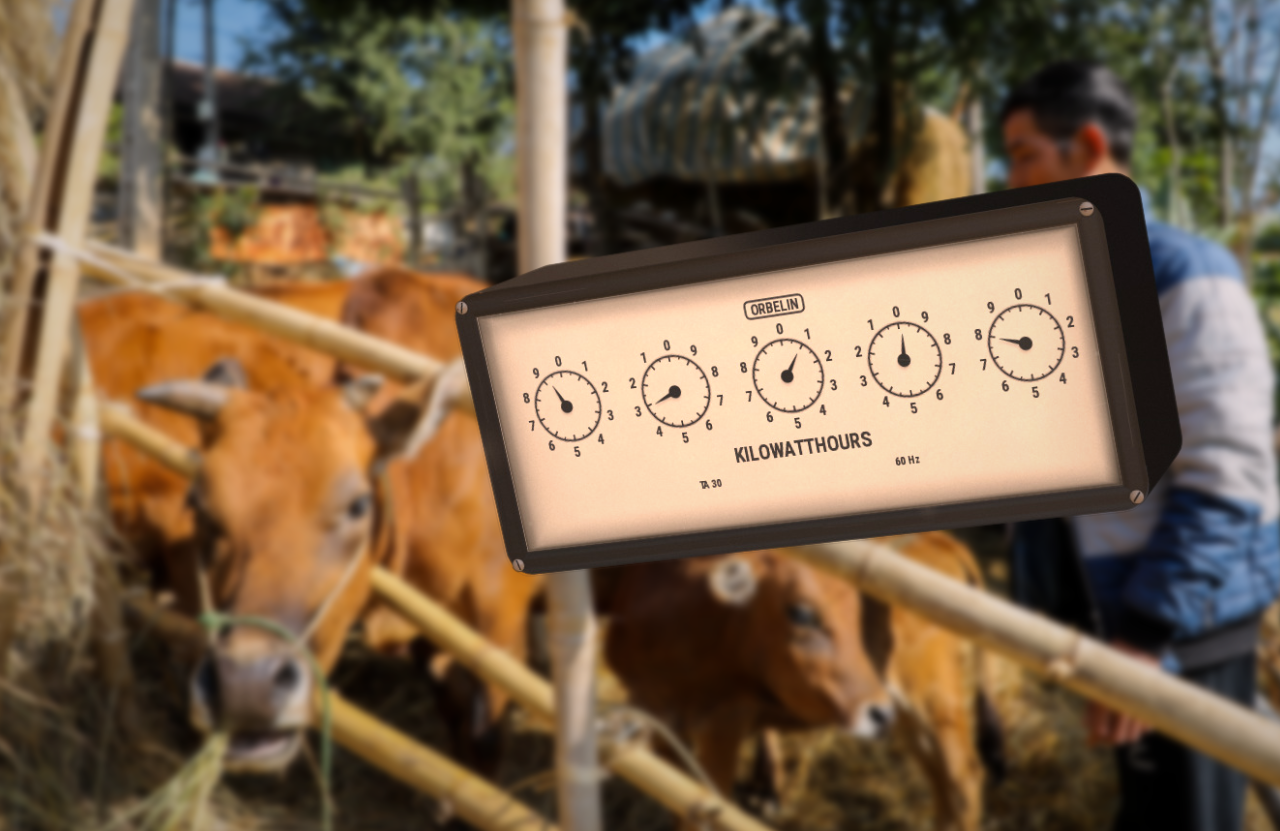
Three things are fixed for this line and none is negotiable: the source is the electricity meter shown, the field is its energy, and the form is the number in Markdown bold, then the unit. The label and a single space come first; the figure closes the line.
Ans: **93098** kWh
